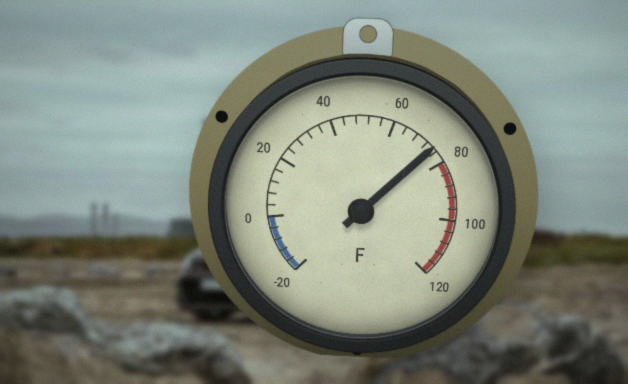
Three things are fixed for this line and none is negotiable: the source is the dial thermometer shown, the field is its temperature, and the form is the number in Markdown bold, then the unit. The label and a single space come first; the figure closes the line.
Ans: **74** °F
